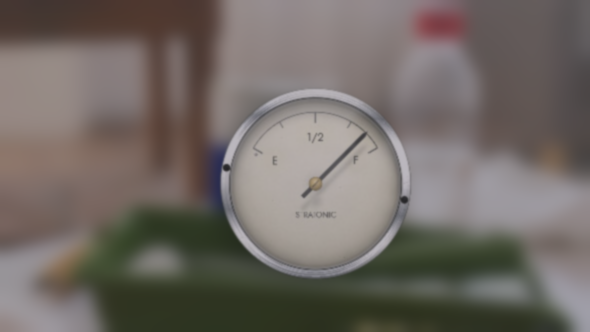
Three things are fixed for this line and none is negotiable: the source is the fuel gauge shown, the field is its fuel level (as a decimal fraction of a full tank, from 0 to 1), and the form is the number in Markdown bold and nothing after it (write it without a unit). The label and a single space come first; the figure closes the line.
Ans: **0.875**
